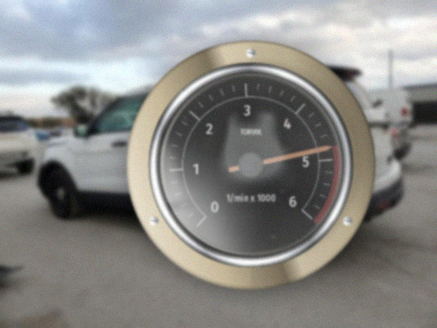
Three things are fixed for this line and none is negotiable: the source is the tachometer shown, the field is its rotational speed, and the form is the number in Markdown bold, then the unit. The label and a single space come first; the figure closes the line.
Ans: **4800** rpm
